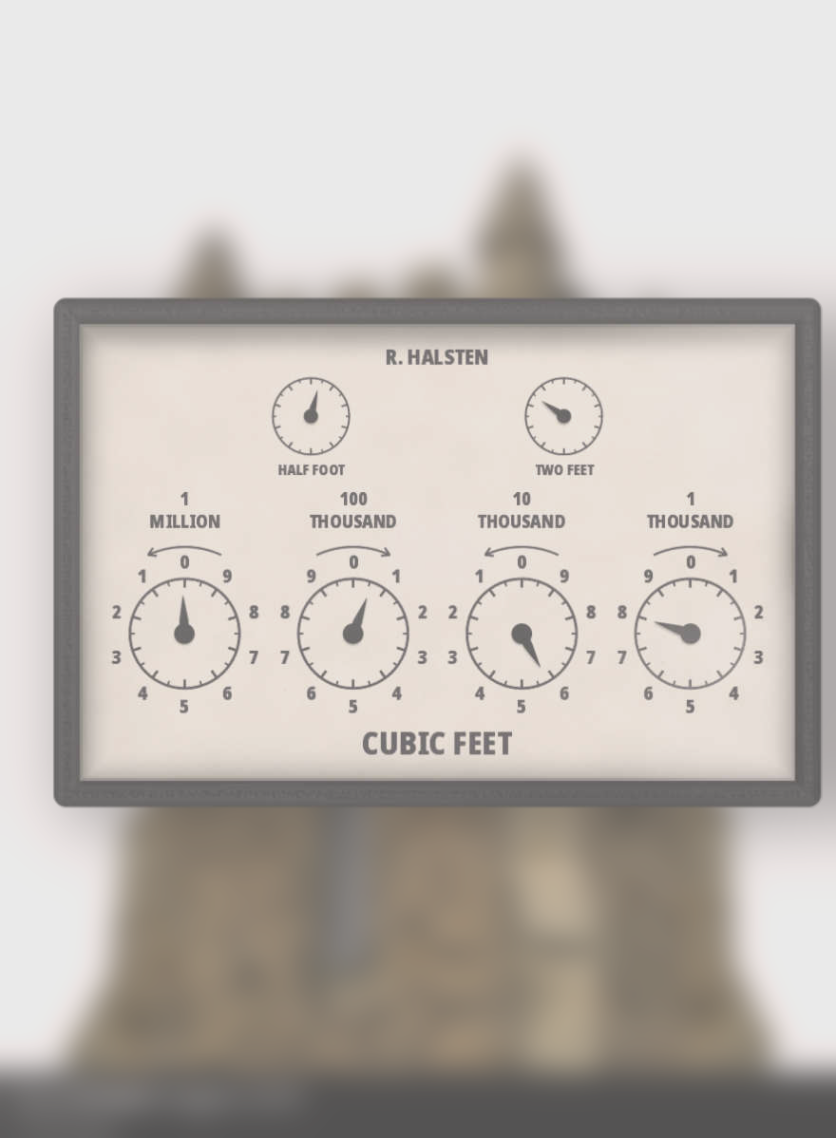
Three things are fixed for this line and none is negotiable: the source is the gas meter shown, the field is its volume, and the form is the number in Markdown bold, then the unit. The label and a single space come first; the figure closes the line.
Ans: **5800** ft³
